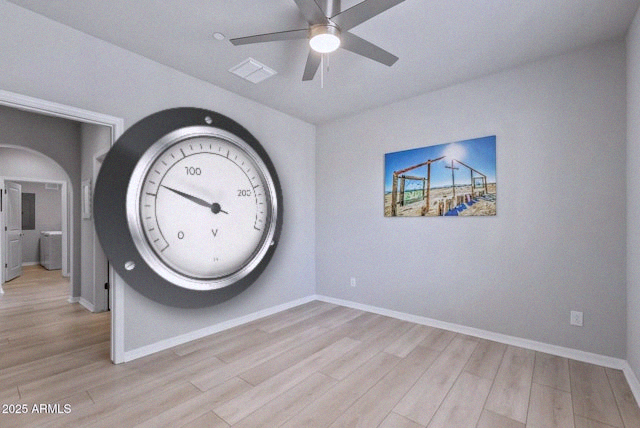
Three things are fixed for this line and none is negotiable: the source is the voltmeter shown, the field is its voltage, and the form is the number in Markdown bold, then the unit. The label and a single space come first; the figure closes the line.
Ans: **60** V
